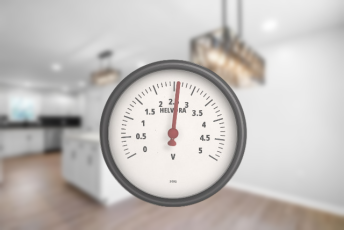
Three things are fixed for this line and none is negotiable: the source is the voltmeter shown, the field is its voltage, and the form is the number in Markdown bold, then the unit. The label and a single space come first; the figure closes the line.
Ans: **2.6** V
